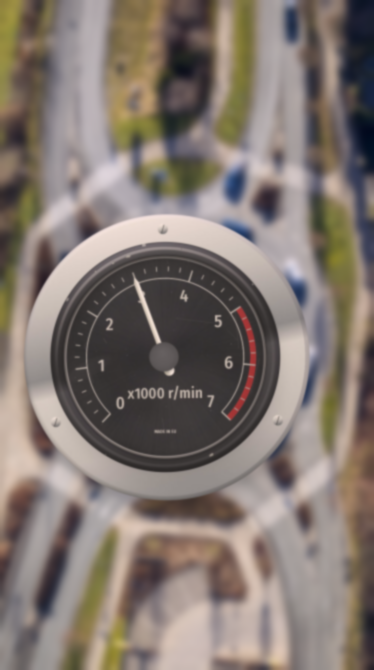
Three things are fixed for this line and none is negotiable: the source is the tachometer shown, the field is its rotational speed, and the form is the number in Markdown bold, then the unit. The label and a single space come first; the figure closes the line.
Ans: **3000** rpm
